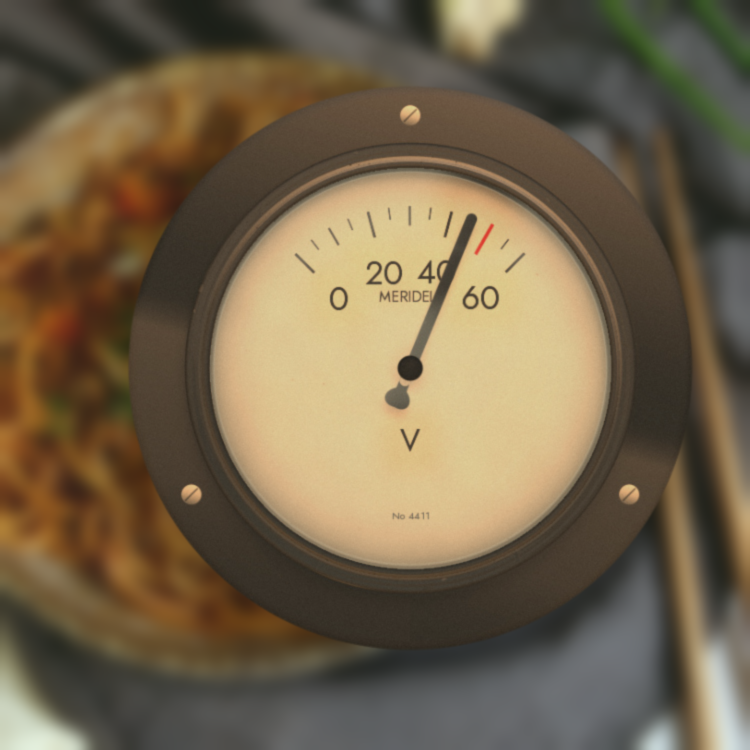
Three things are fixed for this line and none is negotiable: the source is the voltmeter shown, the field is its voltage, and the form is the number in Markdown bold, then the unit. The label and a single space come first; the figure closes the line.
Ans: **45** V
